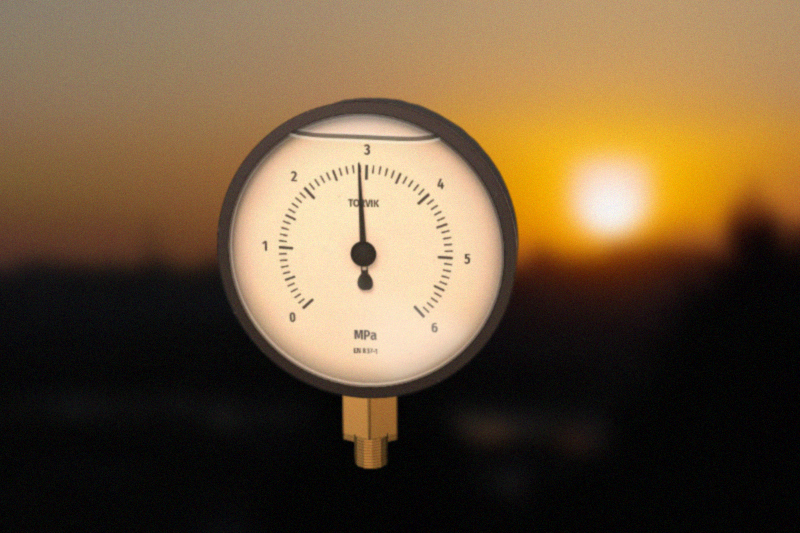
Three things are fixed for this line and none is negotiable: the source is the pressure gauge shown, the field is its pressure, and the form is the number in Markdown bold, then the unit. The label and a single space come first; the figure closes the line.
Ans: **2.9** MPa
